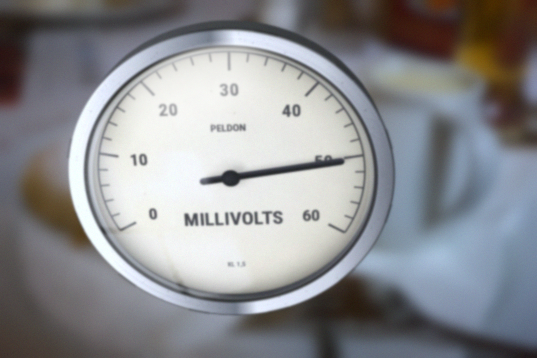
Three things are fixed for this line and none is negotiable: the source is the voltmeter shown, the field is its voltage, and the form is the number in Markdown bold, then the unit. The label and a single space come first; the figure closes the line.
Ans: **50** mV
